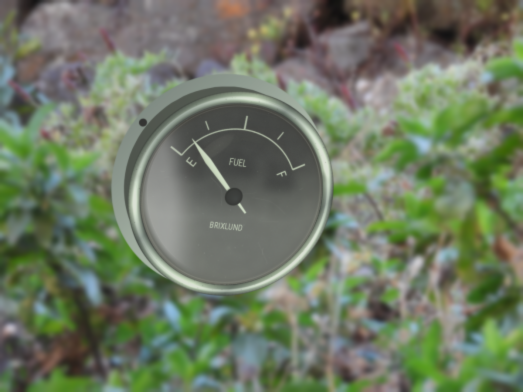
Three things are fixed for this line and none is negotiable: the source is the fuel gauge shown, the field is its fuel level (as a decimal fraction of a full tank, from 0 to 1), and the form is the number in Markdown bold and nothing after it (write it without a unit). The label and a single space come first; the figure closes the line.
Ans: **0.125**
